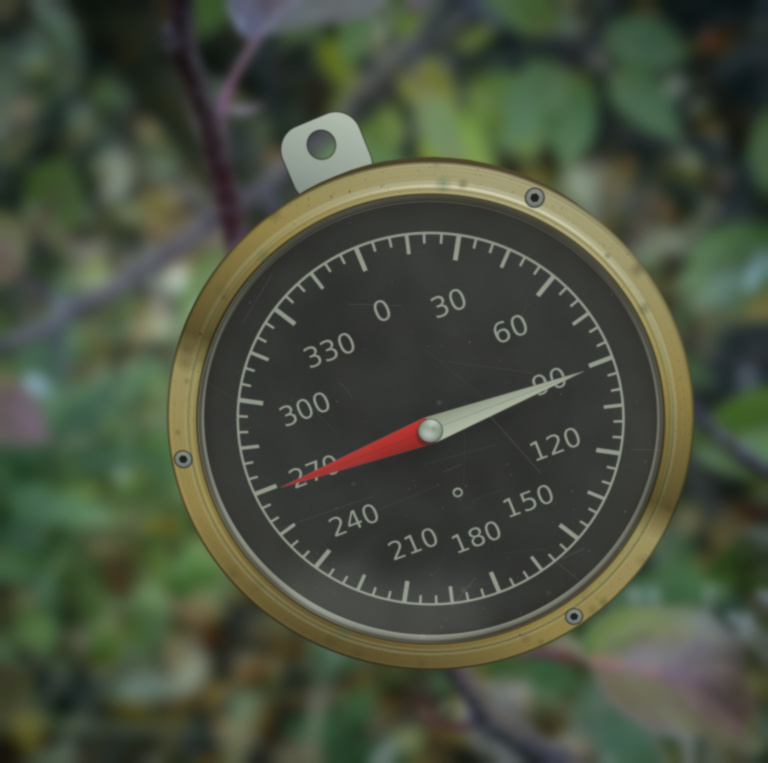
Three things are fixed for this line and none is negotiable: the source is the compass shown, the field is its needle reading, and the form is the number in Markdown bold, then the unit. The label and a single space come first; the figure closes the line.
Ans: **270** °
